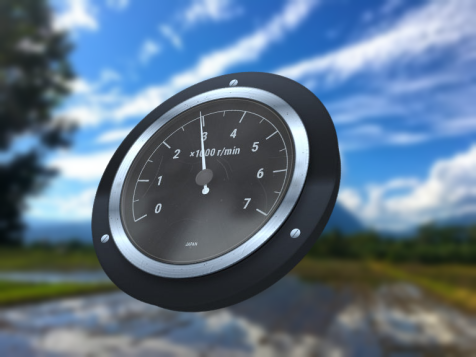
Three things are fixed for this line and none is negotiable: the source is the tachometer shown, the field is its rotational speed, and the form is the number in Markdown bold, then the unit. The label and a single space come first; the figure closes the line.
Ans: **3000** rpm
